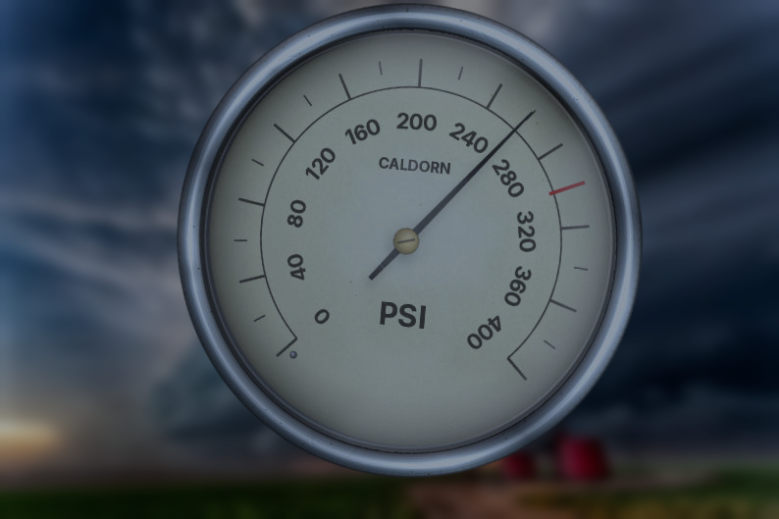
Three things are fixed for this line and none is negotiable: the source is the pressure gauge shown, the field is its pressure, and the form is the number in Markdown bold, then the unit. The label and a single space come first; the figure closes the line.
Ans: **260** psi
